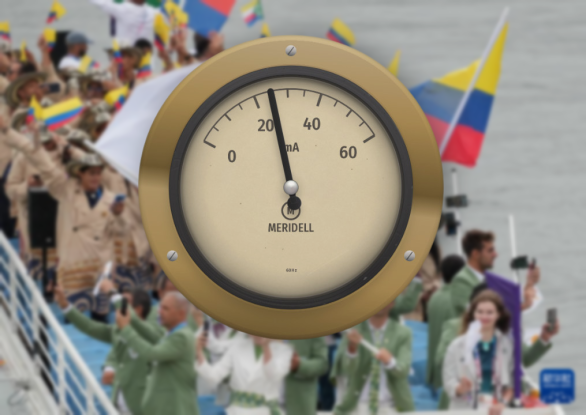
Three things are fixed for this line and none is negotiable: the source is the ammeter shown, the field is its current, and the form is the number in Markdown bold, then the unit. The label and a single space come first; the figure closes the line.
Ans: **25** mA
